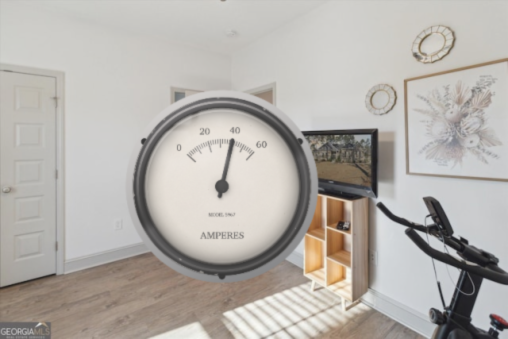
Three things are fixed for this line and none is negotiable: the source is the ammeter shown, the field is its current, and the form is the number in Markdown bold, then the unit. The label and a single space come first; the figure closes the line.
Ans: **40** A
